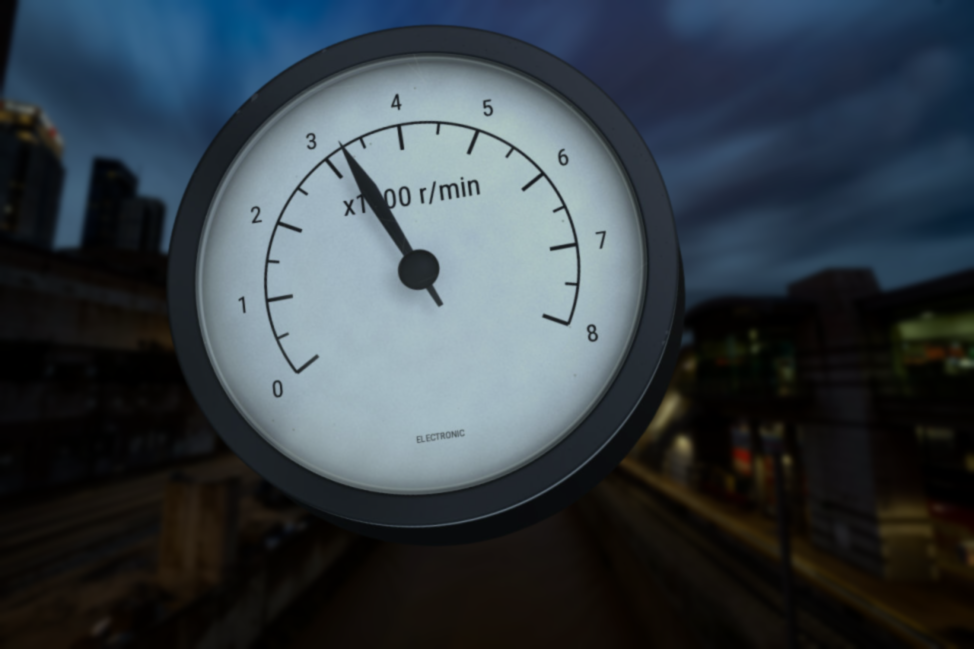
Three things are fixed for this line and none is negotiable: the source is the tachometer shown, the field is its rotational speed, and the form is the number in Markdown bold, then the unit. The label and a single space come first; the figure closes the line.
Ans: **3250** rpm
